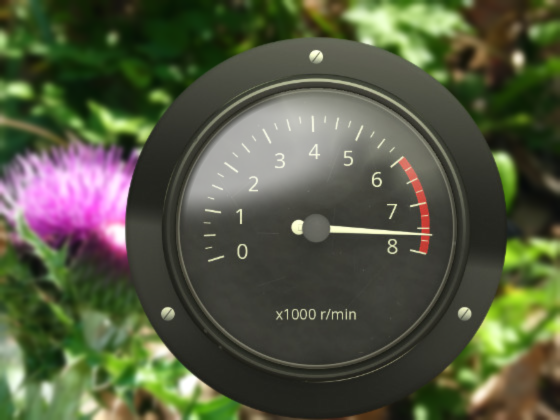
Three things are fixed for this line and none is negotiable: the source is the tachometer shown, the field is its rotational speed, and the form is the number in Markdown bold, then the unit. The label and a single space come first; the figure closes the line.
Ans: **7625** rpm
